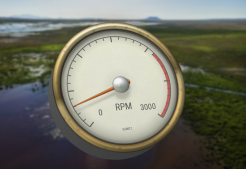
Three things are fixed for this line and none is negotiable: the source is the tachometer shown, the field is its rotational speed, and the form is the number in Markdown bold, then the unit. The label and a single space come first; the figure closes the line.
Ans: **300** rpm
